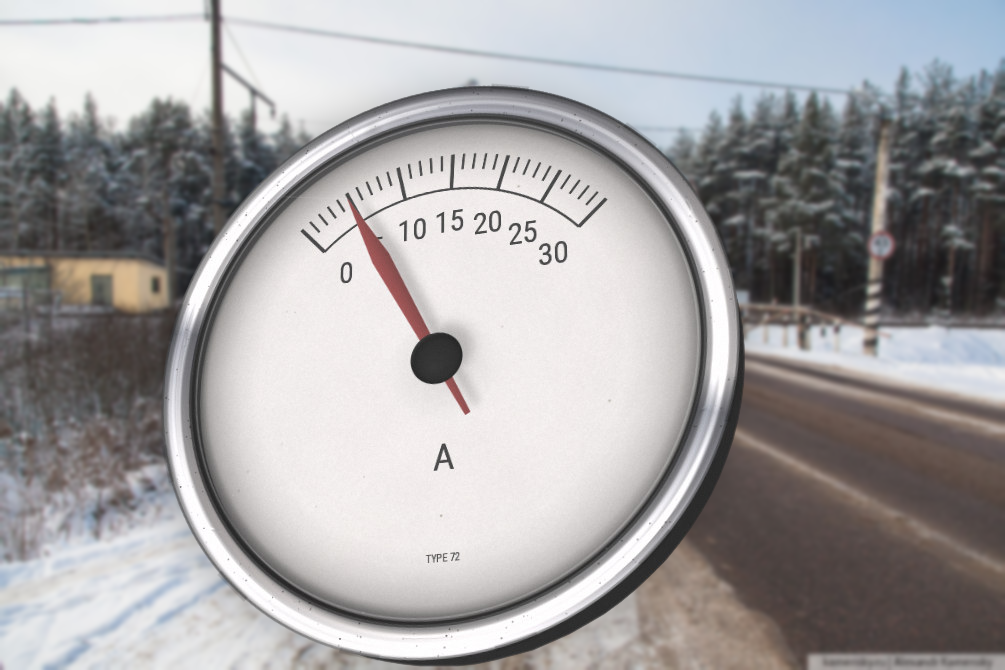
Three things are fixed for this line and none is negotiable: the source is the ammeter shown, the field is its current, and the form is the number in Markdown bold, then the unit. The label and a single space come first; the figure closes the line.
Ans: **5** A
